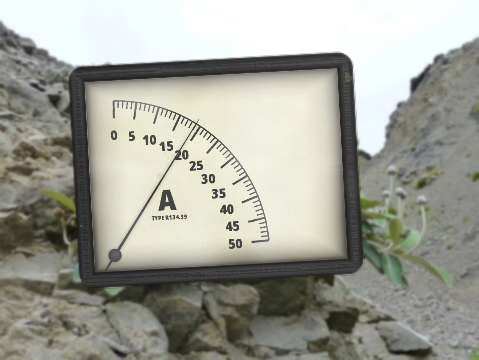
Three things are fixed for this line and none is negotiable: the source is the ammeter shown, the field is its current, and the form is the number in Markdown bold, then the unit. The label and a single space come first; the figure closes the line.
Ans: **19** A
